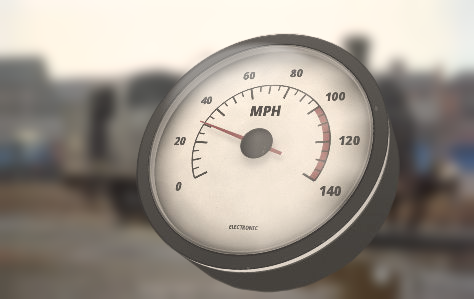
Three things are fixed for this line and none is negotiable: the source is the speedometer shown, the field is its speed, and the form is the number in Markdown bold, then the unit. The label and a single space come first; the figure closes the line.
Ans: **30** mph
